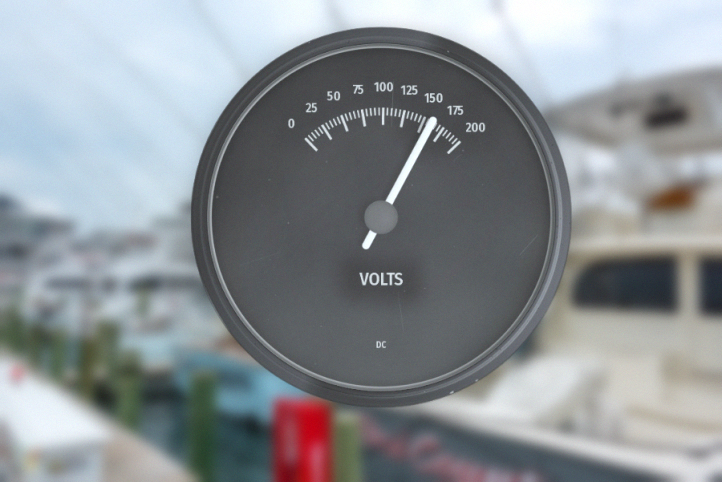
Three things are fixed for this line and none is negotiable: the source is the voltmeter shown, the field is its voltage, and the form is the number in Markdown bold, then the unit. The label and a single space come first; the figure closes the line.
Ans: **160** V
